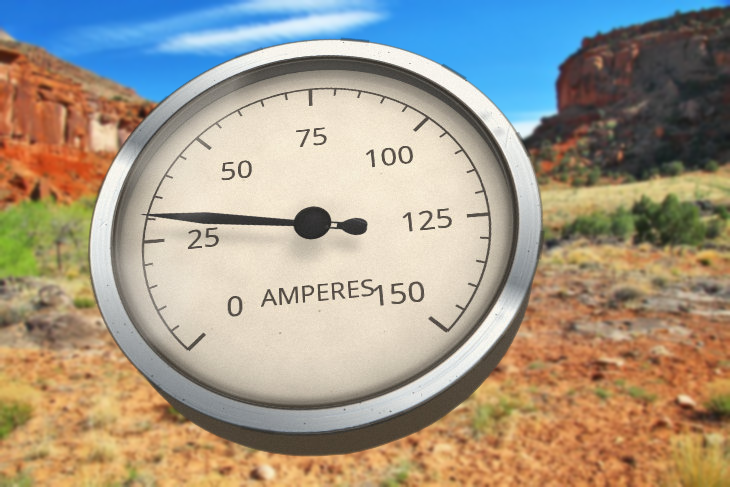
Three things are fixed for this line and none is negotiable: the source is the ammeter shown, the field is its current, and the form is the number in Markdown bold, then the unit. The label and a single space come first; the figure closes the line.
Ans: **30** A
